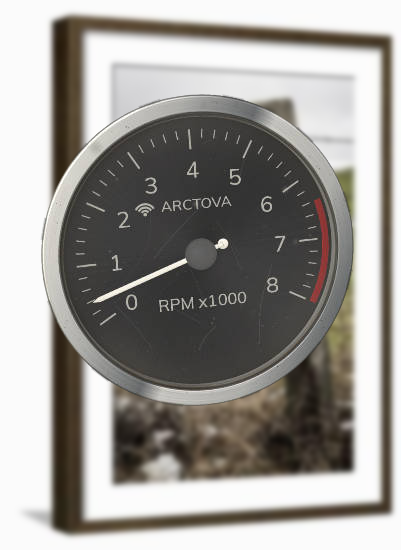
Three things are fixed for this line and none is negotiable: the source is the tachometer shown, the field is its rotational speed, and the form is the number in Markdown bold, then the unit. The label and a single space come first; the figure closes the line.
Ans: **400** rpm
